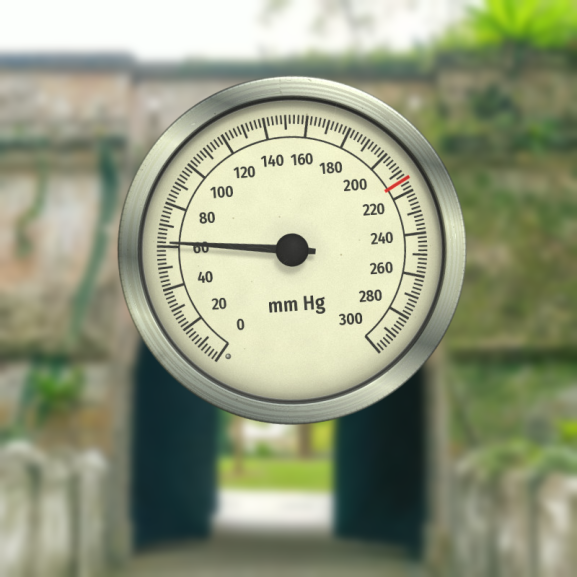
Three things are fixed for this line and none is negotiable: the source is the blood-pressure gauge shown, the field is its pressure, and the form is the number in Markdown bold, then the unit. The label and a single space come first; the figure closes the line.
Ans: **62** mmHg
